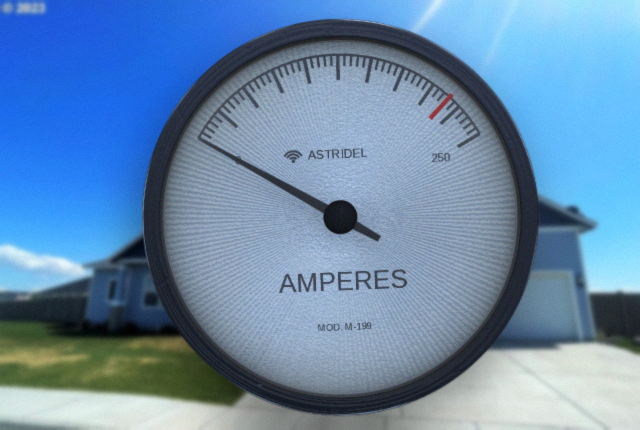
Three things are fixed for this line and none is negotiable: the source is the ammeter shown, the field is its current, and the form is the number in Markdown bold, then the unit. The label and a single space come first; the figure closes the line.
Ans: **0** A
